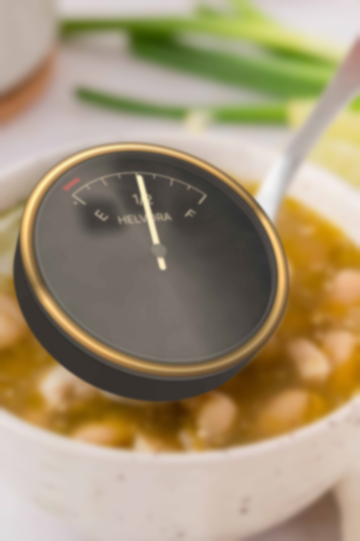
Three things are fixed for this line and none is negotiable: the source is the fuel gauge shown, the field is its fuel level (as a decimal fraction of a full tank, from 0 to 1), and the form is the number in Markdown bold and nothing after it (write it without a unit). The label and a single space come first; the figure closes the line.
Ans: **0.5**
